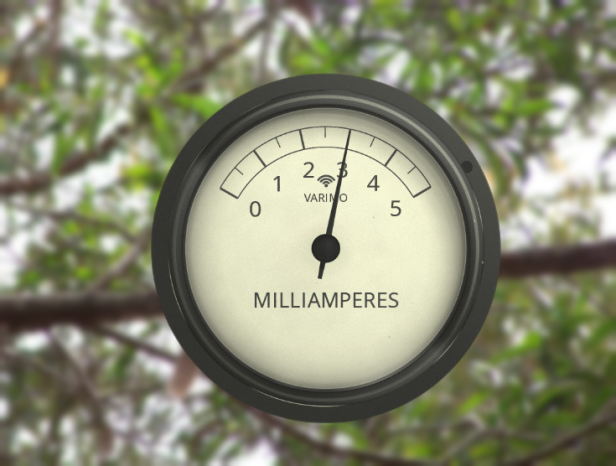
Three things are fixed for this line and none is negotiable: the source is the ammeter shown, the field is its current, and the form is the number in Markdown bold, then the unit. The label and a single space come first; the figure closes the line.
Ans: **3** mA
